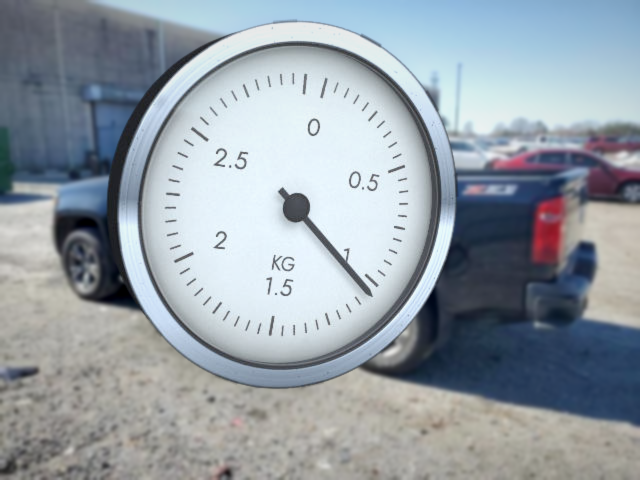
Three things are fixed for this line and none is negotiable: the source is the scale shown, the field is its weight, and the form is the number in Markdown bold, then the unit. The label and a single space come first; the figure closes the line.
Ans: **1.05** kg
